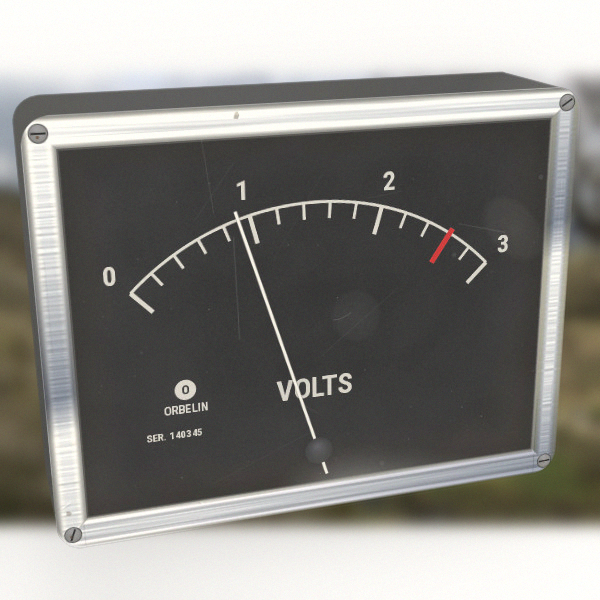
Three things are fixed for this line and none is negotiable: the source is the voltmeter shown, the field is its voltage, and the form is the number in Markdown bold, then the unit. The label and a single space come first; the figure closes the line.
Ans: **0.9** V
